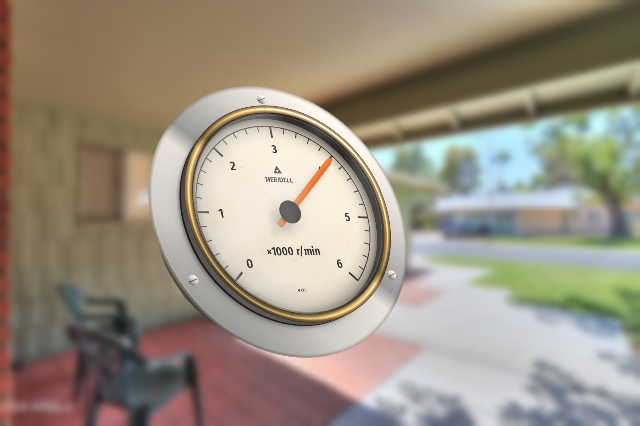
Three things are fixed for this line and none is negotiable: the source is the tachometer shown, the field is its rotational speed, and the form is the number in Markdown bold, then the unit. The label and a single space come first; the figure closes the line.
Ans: **4000** rpm
